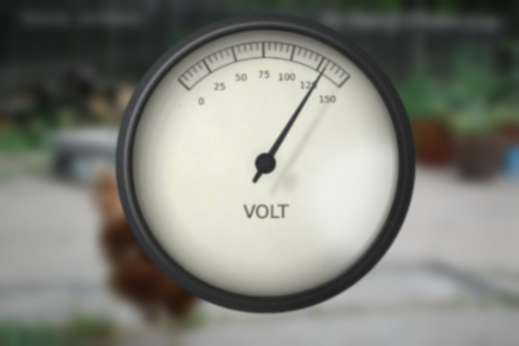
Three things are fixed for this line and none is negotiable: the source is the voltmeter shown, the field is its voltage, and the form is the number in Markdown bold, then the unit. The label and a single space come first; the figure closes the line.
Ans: **130** V
